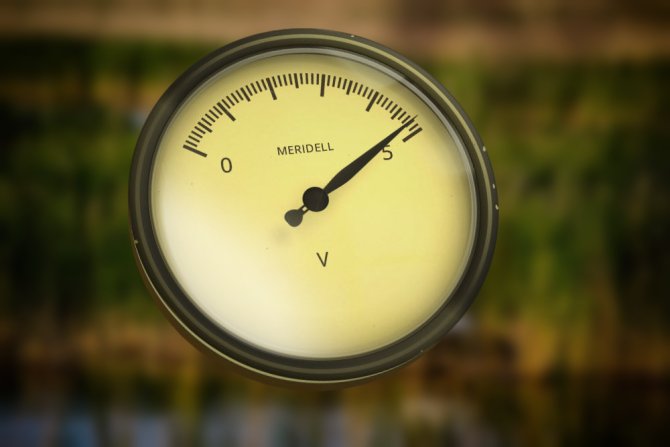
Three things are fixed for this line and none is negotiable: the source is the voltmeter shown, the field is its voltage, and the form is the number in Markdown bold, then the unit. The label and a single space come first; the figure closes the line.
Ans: **4.8** V
